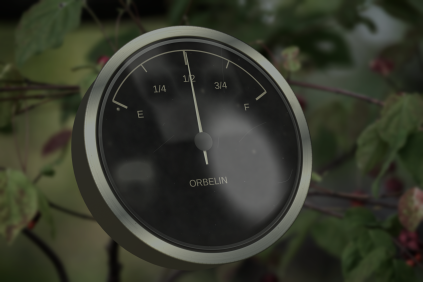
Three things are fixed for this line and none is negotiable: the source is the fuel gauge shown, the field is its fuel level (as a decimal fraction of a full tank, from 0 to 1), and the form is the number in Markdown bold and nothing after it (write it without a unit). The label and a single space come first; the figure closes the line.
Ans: **0.5**
